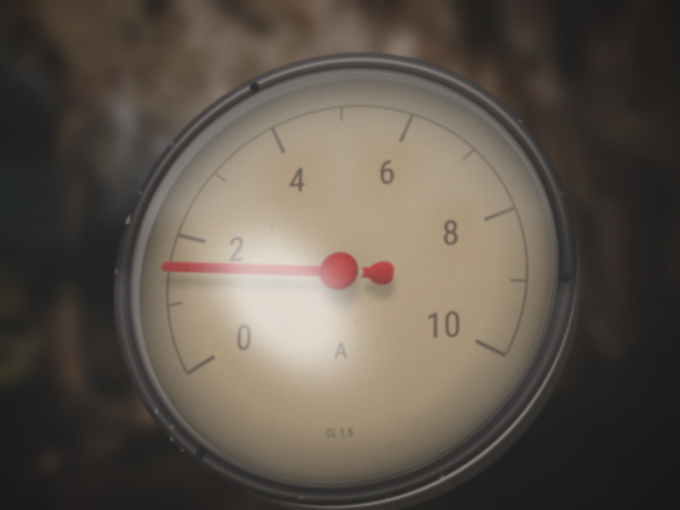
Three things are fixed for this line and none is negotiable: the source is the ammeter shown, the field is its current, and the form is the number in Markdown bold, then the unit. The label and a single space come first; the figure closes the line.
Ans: **1.5** A
